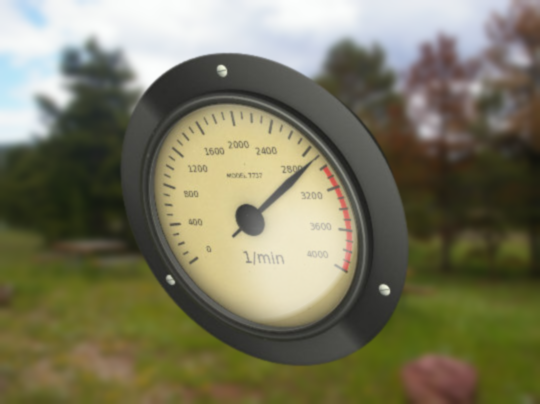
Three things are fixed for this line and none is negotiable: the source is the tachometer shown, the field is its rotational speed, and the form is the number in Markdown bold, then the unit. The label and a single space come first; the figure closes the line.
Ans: **2900** rpm
